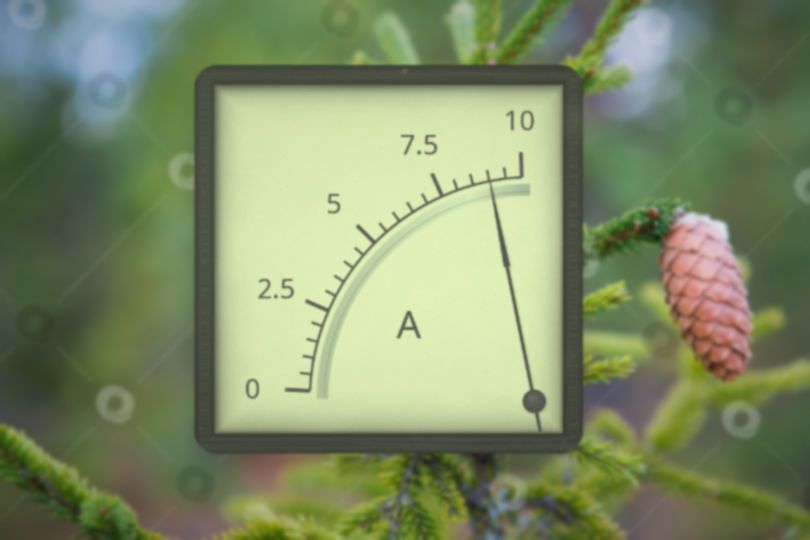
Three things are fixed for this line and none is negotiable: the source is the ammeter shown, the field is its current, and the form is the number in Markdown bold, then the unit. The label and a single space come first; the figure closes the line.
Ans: **9** A
